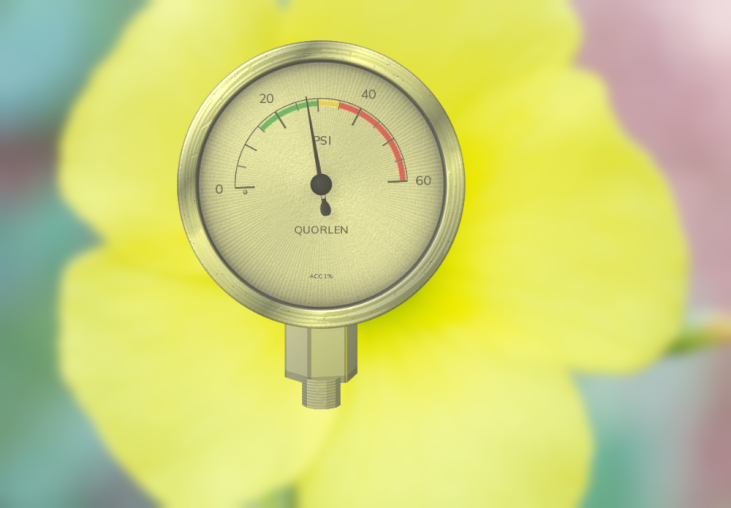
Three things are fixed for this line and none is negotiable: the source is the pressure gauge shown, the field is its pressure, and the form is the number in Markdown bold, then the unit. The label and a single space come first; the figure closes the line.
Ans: **27.5** psi
